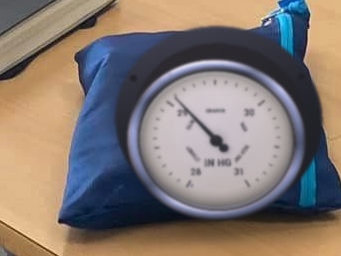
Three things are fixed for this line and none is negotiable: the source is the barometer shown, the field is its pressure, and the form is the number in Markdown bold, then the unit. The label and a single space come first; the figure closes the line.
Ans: **29.1** inHg
